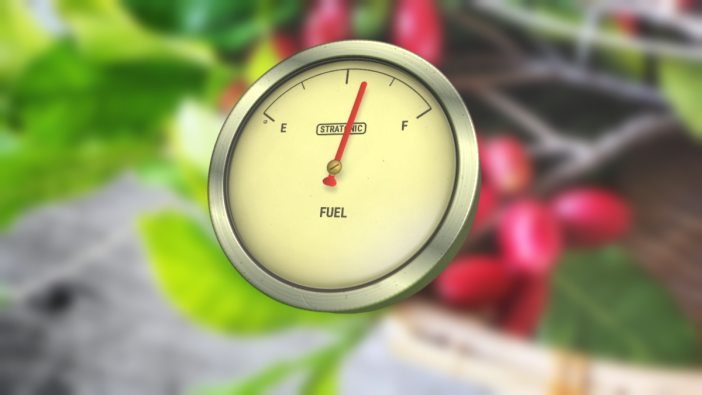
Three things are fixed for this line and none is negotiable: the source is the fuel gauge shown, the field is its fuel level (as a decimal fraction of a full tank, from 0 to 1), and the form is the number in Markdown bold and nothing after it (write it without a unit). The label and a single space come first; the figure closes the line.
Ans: **0.625**
